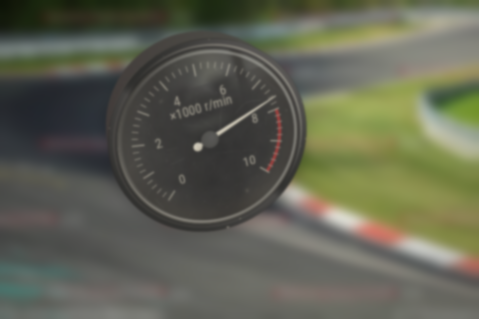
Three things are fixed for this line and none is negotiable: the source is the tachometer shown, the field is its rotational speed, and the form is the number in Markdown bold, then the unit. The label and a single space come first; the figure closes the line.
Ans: **7600** rpm
